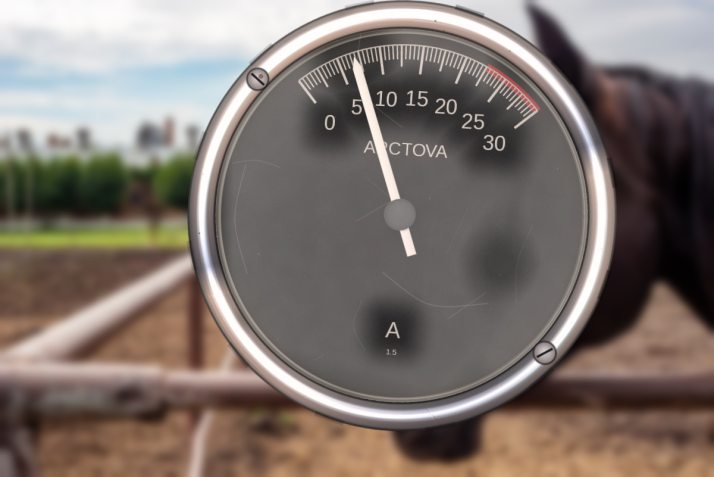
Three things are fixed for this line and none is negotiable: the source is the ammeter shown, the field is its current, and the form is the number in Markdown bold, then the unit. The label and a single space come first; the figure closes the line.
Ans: **7** A
